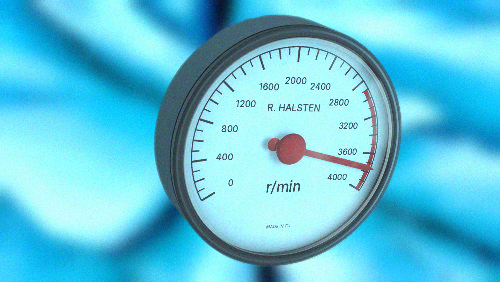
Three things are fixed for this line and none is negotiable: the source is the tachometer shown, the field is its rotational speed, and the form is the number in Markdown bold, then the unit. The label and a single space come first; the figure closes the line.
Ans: **3750** rpm
